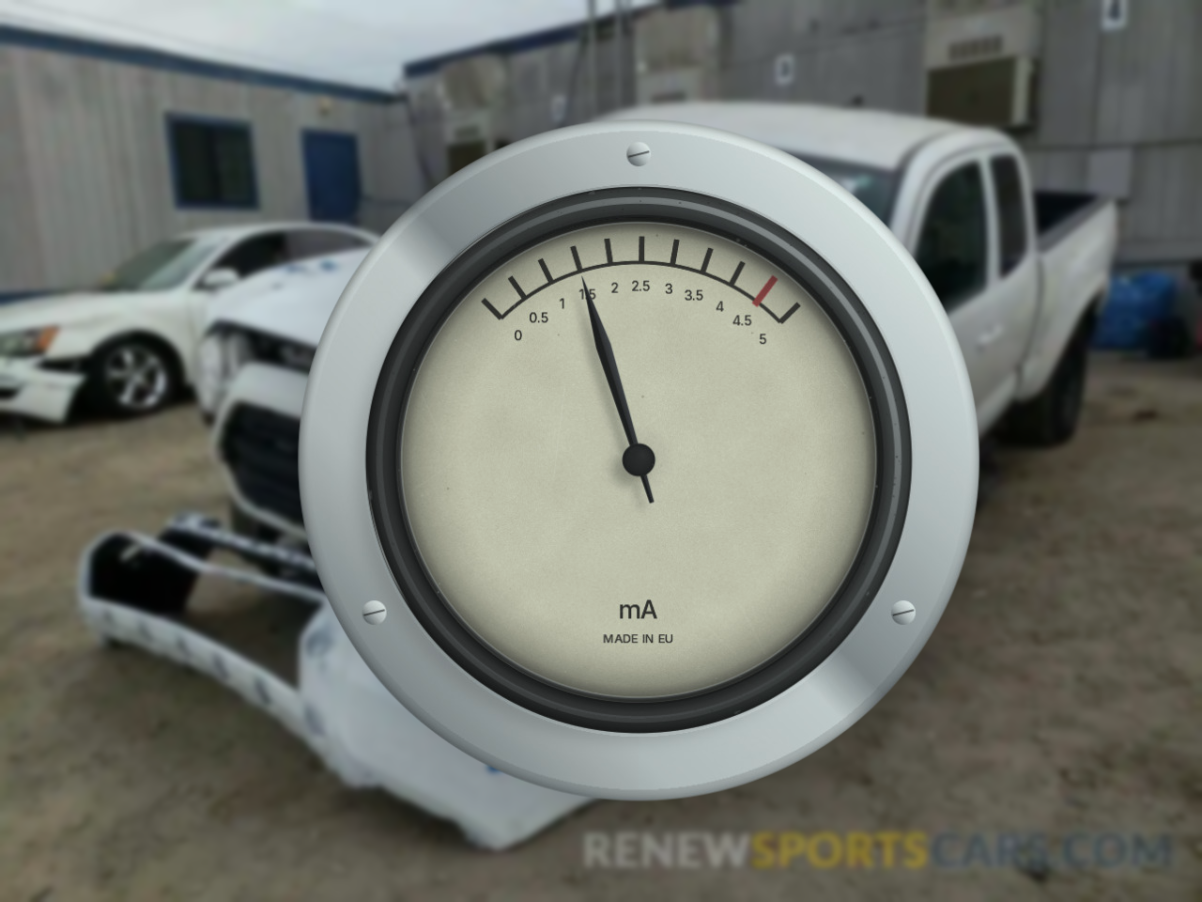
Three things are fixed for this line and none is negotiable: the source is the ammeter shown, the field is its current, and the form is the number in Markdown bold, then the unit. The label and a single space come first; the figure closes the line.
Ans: **1.5** mA
